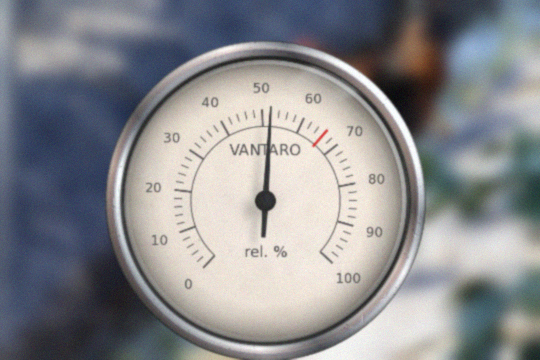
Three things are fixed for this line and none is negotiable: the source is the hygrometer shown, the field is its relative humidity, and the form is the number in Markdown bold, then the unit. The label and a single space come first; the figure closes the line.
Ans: **52** %
